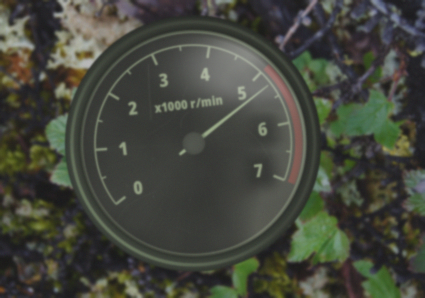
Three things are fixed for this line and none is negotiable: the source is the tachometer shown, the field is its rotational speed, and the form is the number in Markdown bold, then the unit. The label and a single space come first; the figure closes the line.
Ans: **5250** rpm
